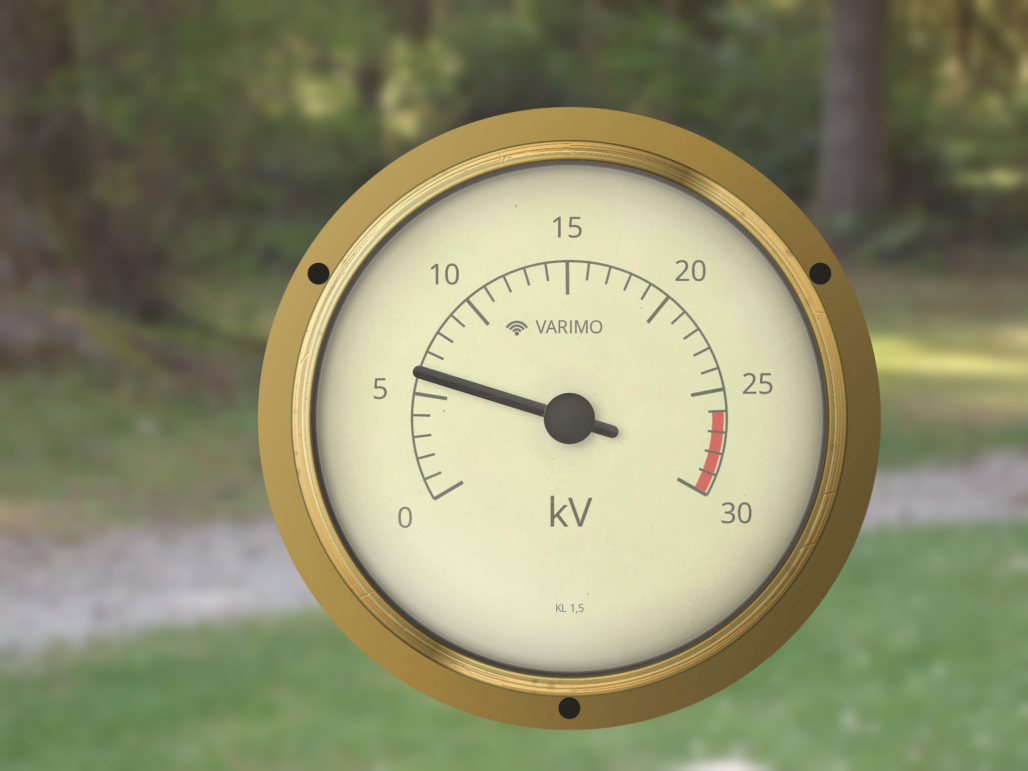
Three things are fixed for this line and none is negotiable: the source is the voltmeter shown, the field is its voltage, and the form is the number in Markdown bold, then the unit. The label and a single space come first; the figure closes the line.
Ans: **6** kV
